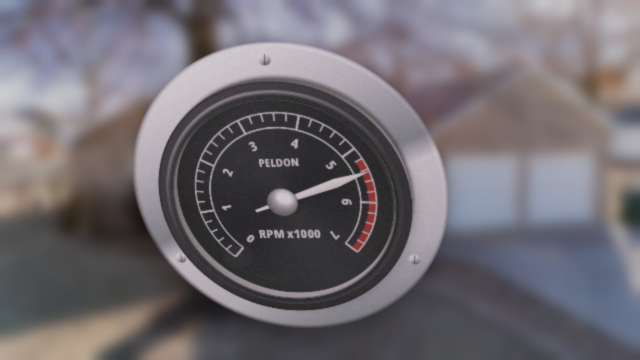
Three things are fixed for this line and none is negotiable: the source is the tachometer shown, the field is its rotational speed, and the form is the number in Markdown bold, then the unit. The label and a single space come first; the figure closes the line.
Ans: **5400** rpm
